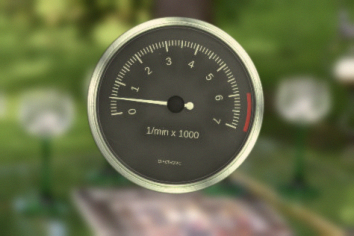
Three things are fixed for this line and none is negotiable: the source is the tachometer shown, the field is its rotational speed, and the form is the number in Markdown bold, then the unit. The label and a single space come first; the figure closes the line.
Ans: **500** rpm
